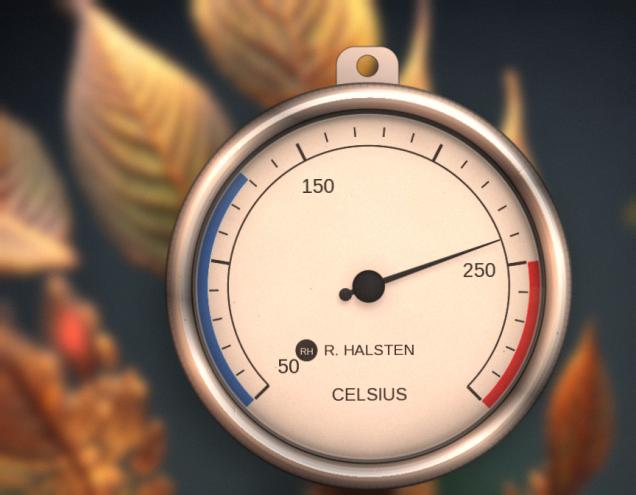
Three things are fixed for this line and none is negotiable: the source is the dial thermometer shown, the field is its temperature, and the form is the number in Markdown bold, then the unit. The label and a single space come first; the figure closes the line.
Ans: **240** °C
